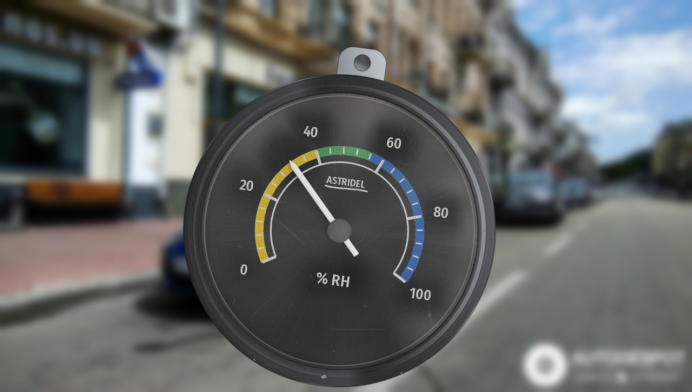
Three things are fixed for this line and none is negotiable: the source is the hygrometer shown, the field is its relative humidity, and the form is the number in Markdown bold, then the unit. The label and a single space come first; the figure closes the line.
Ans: **32** %
